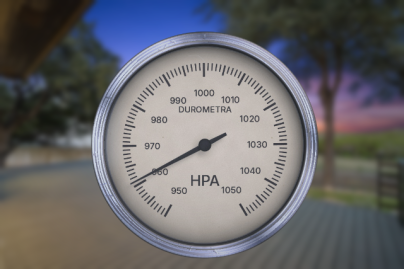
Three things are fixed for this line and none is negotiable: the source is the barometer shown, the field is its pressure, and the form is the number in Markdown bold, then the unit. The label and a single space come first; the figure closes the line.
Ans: **961** hPa
